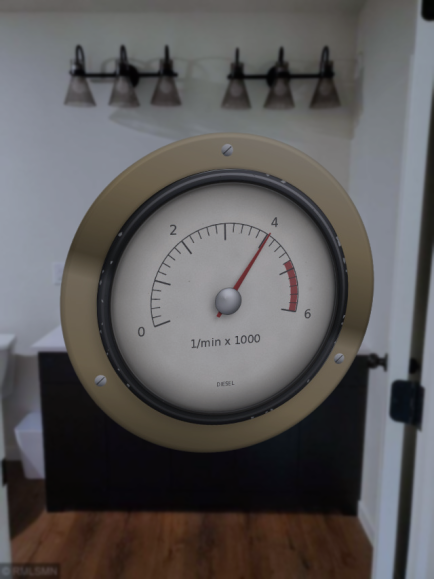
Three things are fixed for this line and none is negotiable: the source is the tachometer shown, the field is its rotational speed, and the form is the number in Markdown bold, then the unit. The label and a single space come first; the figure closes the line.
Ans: **4000** rpm
